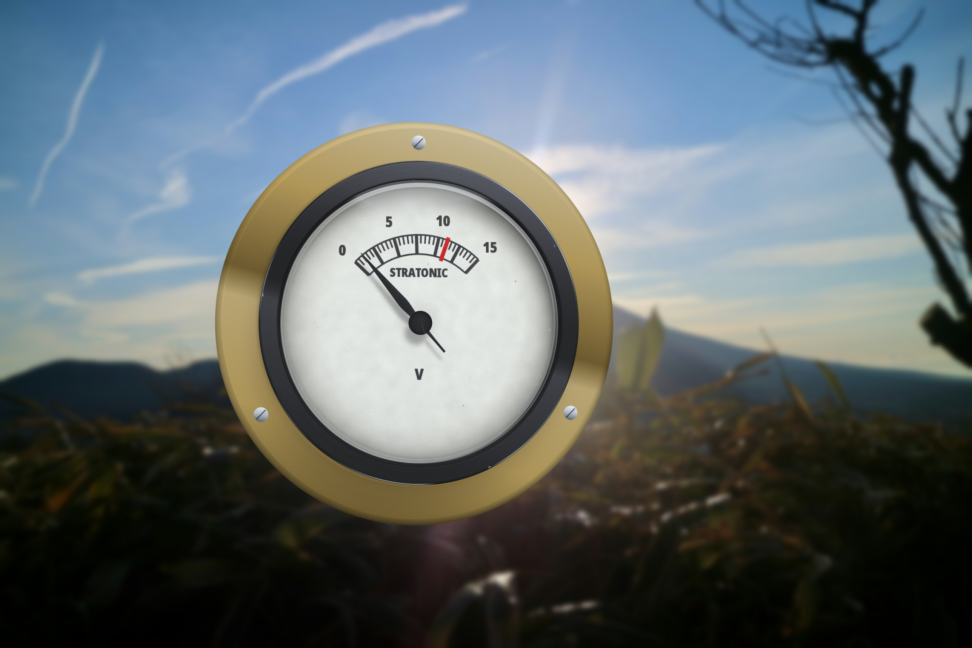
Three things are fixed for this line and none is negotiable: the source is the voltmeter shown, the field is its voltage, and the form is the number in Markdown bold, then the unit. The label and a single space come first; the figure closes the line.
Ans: **1** V
